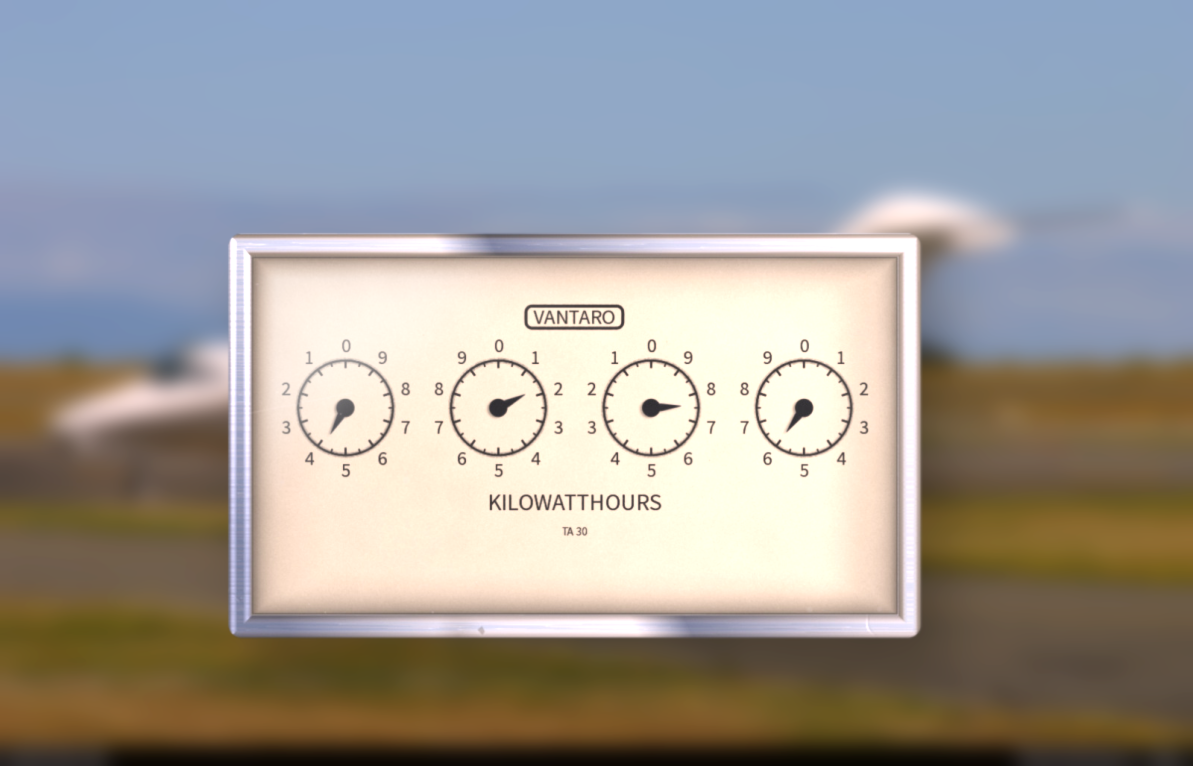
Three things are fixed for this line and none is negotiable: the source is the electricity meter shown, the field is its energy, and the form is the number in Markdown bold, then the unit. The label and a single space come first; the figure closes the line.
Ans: **4176** kWh
